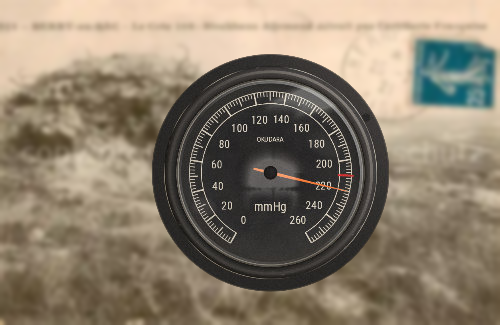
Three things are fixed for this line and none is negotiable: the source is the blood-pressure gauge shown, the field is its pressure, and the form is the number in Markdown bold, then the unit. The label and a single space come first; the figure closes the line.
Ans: **220** mmHg
